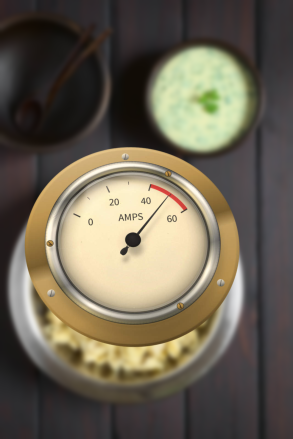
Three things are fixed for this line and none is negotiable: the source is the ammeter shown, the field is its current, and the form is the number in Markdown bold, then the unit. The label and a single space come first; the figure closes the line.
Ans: **50** A
